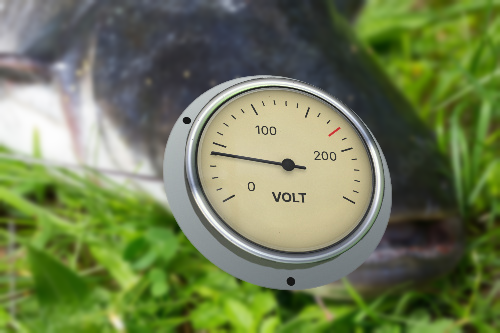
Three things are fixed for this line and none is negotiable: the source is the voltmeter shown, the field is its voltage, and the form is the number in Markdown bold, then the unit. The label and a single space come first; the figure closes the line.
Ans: **40** V
